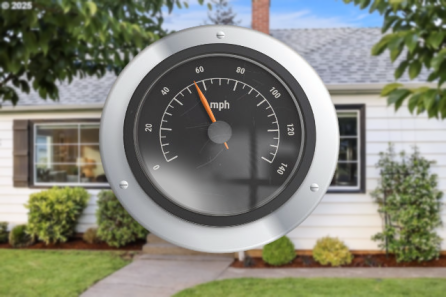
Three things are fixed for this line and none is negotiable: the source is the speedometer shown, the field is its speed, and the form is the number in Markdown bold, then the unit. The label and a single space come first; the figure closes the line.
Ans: **55** mph
